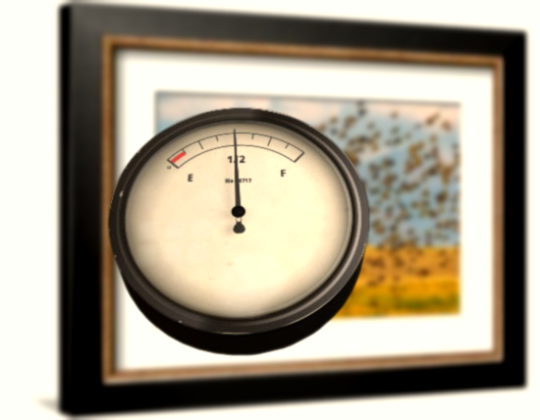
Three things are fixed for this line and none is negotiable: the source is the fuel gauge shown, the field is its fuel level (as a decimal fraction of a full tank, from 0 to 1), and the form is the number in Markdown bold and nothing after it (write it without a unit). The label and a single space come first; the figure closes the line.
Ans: **0.5**
